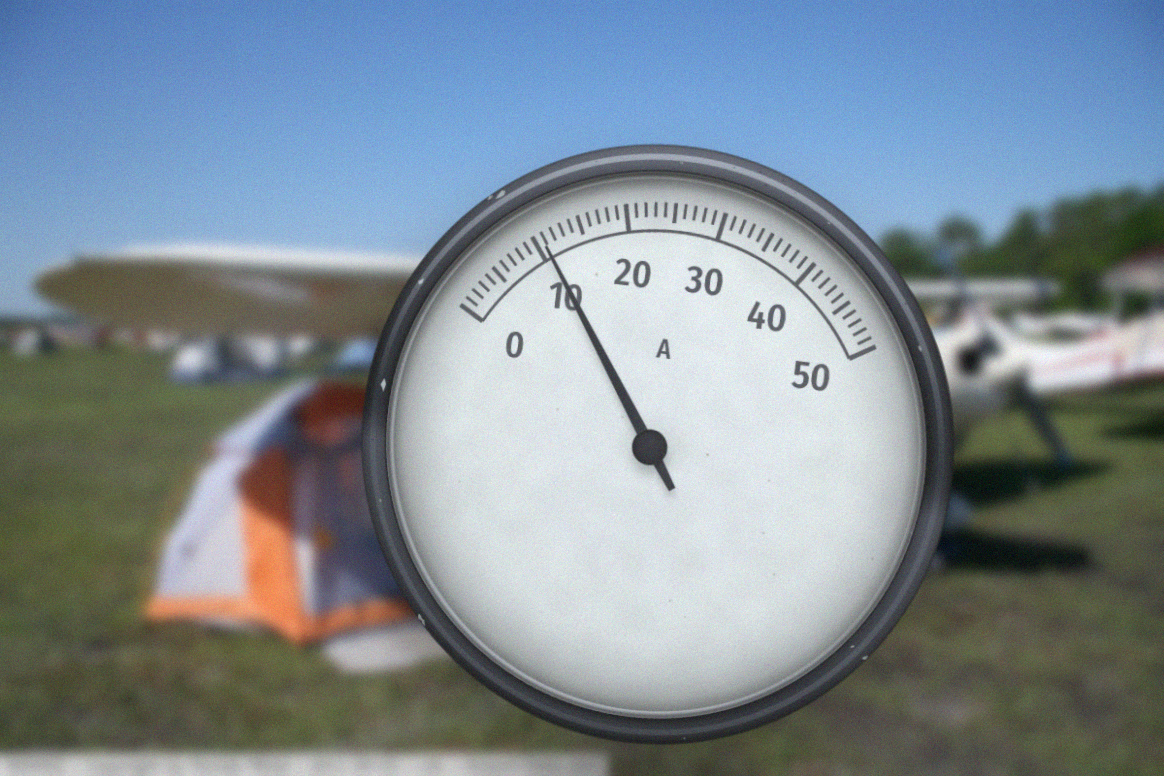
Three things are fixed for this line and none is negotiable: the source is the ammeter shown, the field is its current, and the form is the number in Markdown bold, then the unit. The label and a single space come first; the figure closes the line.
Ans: **11** A
